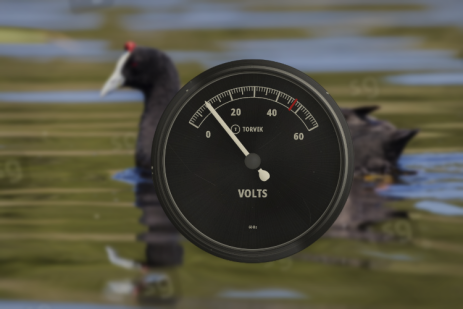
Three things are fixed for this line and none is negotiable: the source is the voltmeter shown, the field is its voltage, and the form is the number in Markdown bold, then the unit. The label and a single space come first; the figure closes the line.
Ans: **10** V
